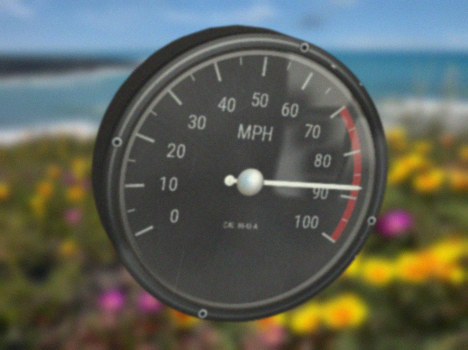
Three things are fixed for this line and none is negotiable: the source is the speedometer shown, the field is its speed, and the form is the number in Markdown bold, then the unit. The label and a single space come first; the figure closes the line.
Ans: **87.5** mph
